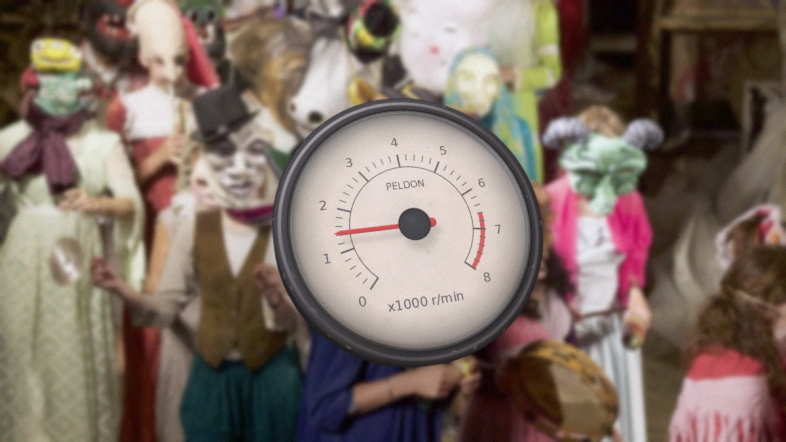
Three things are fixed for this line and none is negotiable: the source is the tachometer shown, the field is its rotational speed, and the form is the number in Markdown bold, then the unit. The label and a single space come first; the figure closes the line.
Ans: **1400** rpm
